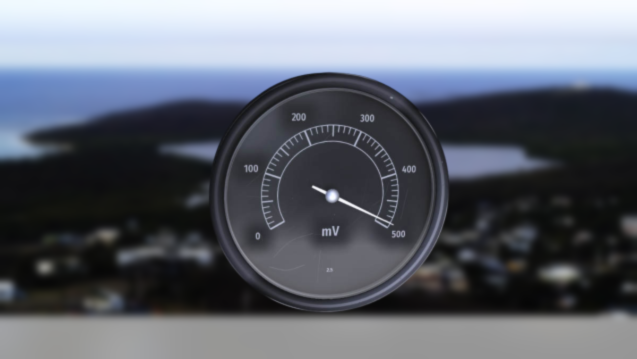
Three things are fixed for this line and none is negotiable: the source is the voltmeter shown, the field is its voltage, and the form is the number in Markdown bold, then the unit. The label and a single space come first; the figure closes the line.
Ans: **490** mV
